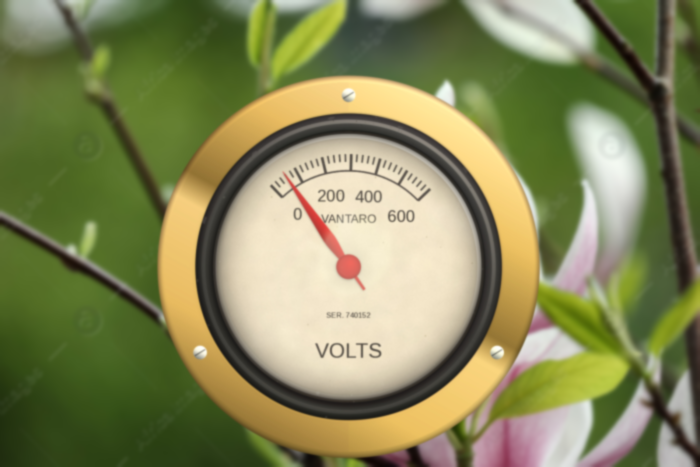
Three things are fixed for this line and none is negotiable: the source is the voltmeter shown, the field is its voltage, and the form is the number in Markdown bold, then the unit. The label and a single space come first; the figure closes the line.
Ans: **60** V
